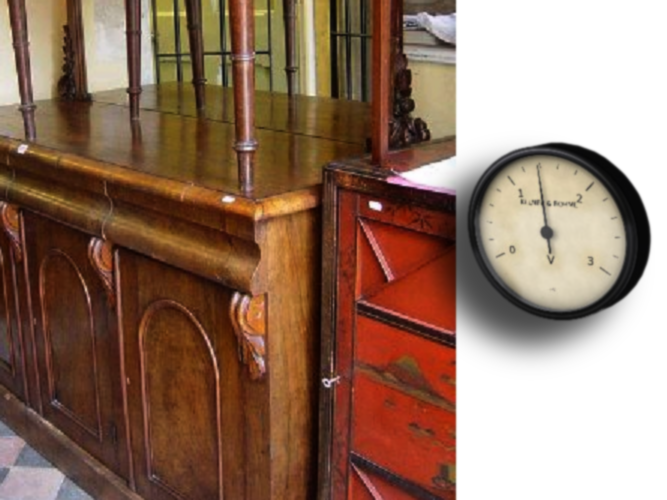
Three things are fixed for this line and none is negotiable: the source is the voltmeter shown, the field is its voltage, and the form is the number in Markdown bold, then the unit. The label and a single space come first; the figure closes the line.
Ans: **1.4** V
